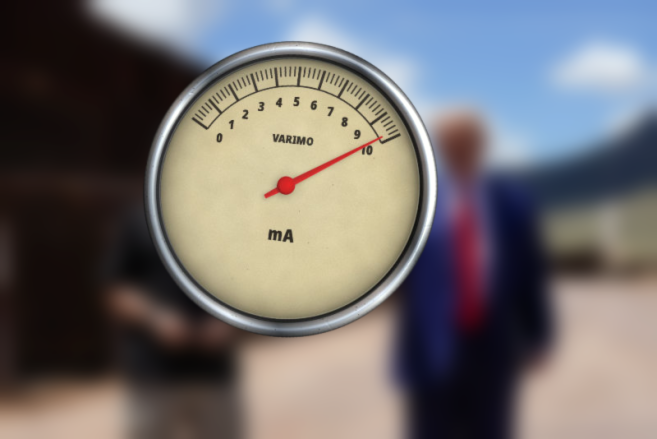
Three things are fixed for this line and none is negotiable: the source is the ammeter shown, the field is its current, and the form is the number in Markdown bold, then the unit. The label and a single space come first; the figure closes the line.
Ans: **9.8** mA
